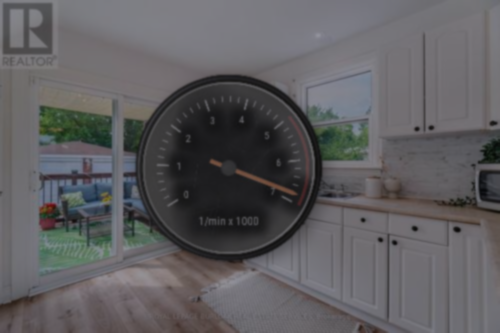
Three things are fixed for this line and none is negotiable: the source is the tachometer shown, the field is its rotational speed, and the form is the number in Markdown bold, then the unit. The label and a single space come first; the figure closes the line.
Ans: **6800** rpm
